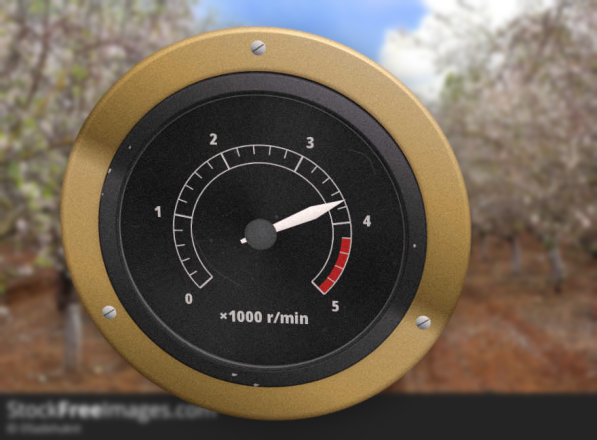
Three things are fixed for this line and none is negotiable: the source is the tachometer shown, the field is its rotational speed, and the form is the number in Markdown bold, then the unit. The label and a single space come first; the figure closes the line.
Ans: **3700** rpm
